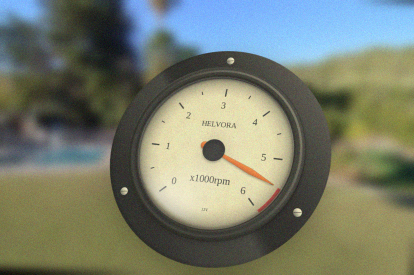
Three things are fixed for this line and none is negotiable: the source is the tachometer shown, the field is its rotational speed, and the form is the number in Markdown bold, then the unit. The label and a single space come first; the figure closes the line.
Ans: **5500** rpm
